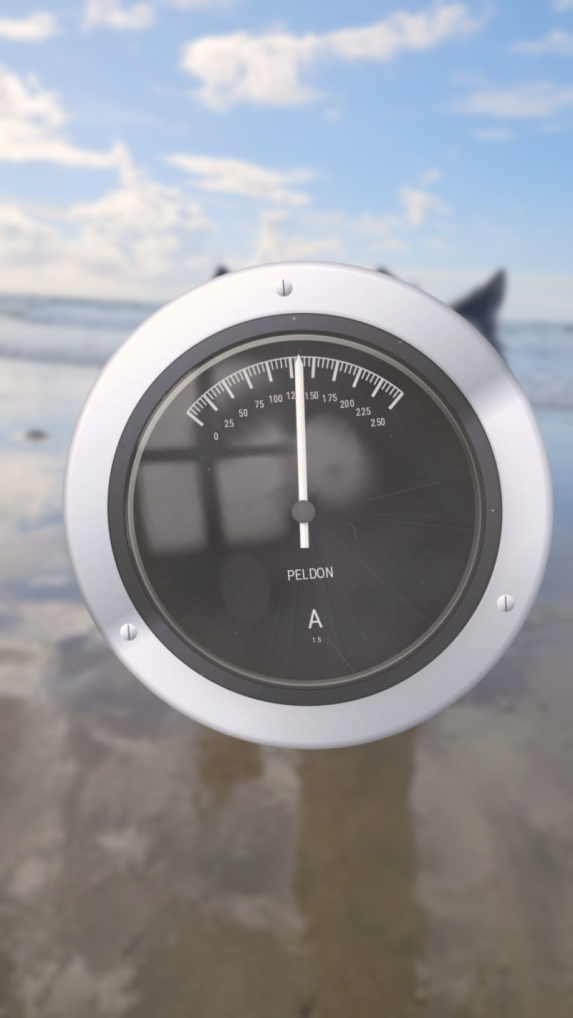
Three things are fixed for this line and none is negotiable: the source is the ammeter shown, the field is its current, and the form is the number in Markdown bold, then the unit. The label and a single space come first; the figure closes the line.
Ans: **135** A
